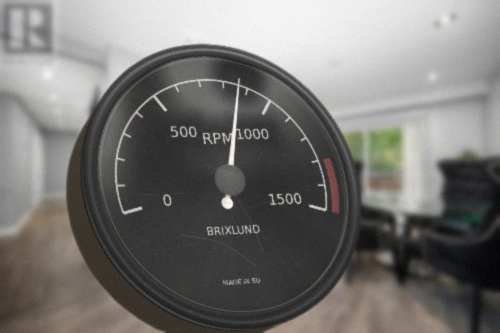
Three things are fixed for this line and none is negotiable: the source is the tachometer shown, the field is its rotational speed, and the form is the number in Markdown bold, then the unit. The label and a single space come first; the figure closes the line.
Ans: **850** rpm
